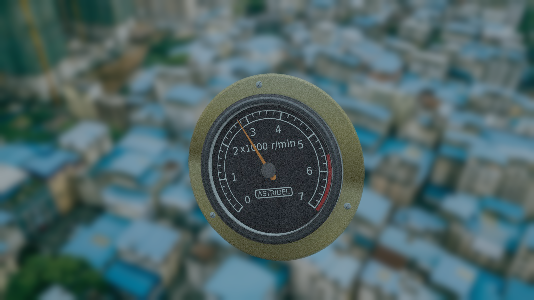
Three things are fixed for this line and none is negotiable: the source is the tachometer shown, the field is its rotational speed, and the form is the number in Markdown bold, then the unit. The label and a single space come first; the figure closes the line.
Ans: **2800** rpm
